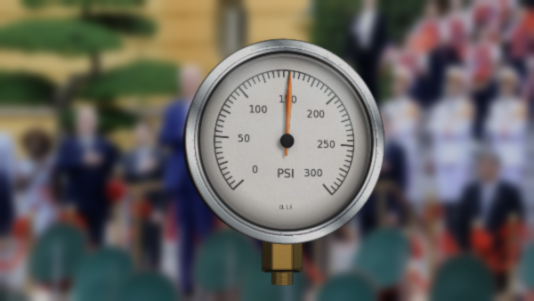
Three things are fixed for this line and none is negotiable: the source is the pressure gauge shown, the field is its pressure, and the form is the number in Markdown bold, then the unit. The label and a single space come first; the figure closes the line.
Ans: **150** psi
